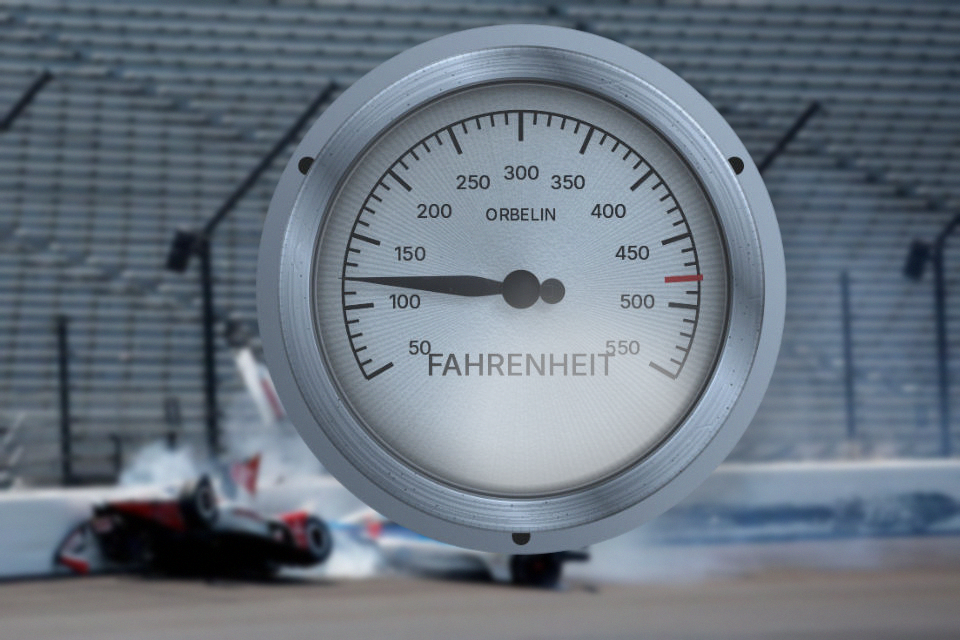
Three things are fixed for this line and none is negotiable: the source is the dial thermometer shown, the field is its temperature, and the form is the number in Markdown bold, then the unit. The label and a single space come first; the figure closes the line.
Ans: **120** °F
